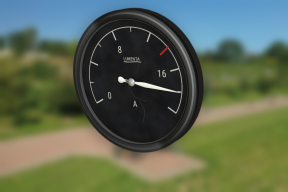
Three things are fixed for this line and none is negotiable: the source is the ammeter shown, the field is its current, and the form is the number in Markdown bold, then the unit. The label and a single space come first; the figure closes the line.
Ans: **18** A
